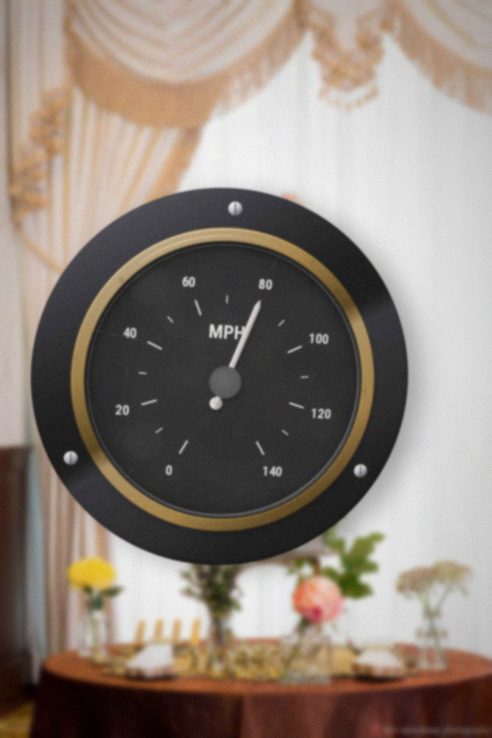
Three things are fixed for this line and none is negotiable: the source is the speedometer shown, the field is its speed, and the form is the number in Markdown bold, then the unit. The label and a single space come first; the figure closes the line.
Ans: **80** mph
